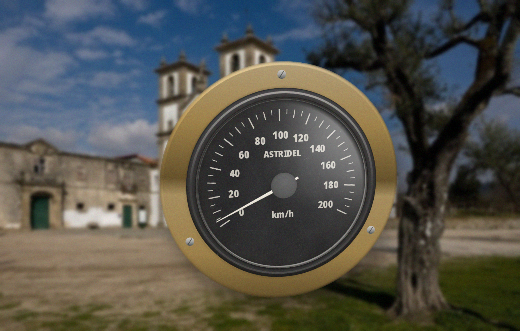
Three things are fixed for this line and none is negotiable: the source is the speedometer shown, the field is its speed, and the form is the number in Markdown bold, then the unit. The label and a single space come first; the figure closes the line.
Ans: **5** km/h
